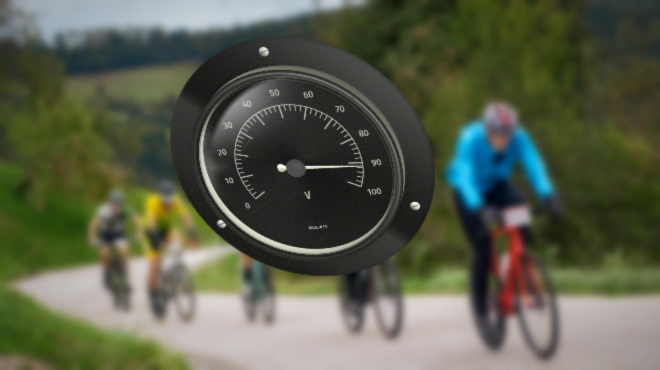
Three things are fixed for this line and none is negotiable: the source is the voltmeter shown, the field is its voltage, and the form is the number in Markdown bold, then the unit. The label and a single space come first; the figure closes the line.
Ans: **90** V
